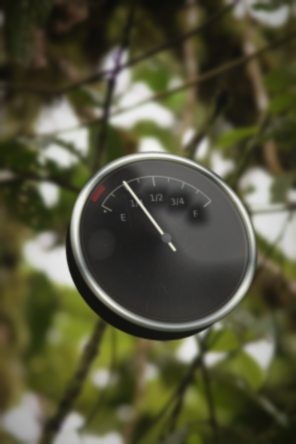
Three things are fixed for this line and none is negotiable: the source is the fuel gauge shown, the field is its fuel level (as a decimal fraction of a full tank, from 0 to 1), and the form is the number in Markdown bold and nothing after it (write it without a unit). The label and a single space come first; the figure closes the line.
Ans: **0.25**
